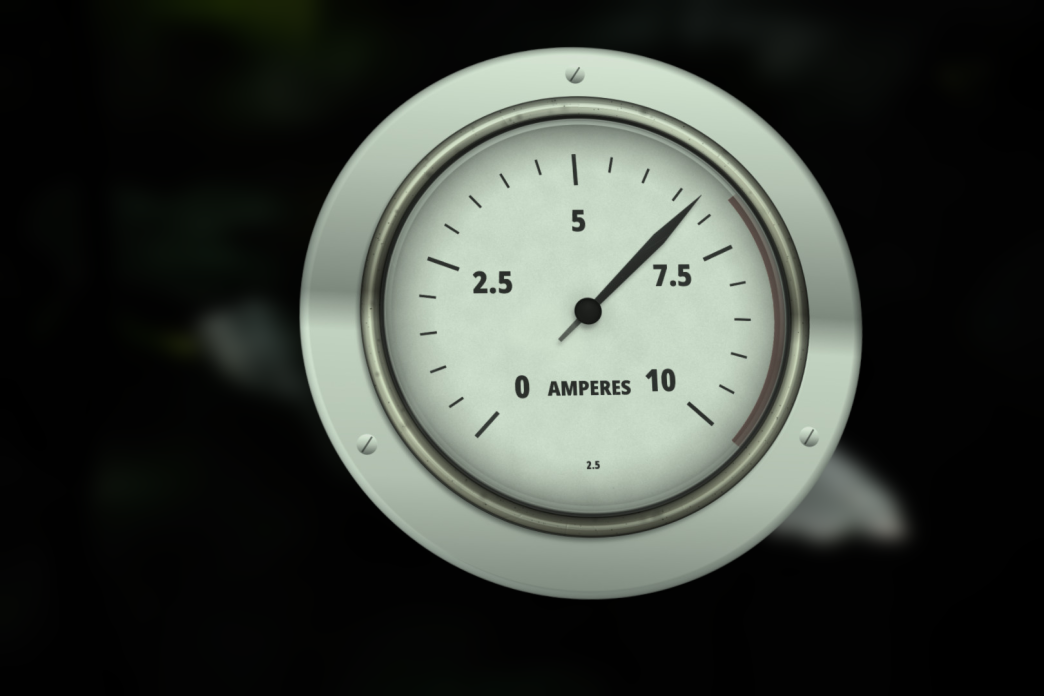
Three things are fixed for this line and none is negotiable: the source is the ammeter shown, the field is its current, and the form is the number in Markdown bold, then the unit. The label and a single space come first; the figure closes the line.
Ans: **6.75** A
